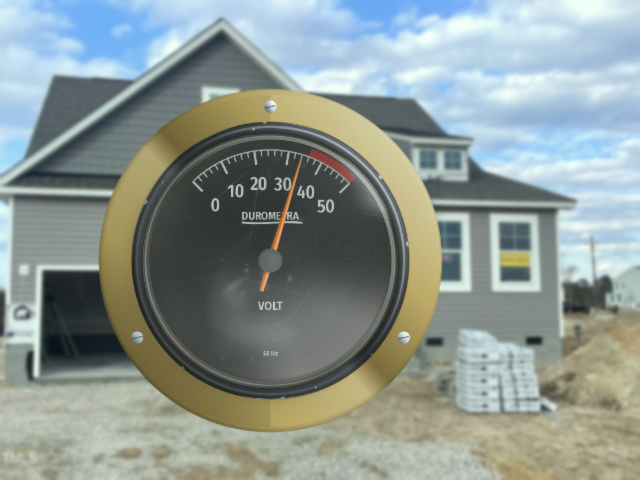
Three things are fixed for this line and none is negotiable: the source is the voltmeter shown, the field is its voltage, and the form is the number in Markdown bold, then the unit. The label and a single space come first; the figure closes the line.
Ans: **34** V
